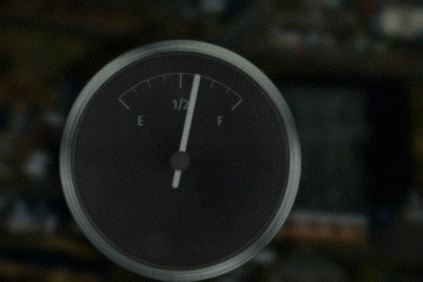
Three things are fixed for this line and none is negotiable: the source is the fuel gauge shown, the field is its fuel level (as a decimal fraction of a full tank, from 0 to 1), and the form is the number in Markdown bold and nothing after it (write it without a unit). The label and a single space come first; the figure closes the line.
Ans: **0.625**
